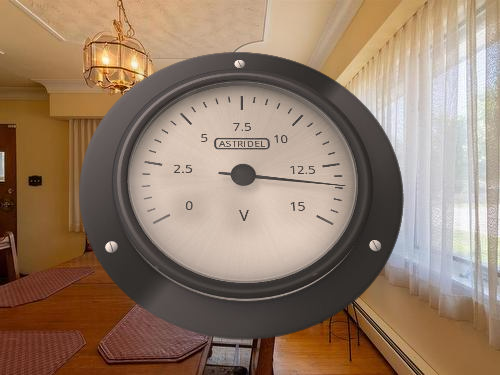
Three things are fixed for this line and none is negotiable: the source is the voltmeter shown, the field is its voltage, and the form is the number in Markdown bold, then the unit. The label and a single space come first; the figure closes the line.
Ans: **13.5** V
